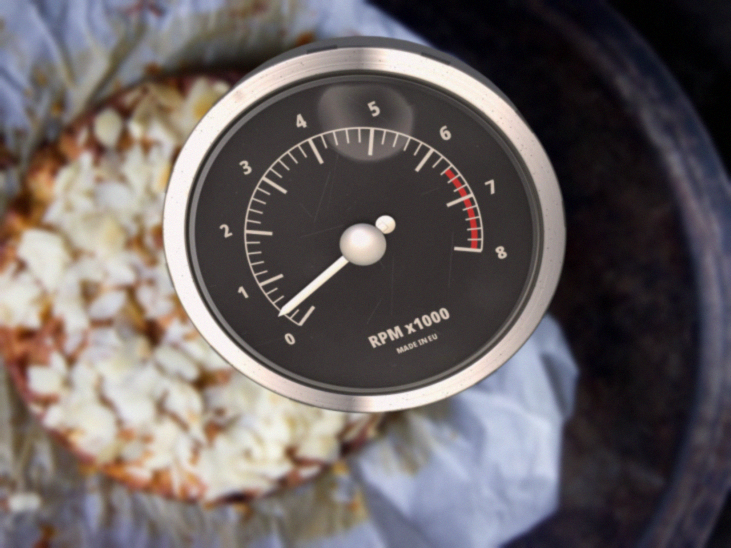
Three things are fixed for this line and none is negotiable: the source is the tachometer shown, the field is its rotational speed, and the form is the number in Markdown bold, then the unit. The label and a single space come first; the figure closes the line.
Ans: **400** rpm
